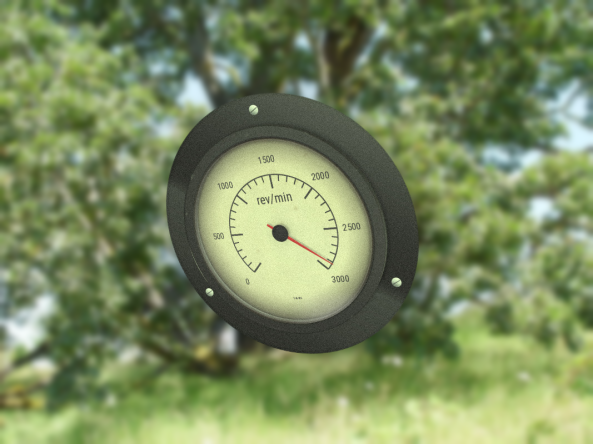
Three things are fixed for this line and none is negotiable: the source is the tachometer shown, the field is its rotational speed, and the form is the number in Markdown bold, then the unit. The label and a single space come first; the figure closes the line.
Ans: **2900** rpm
